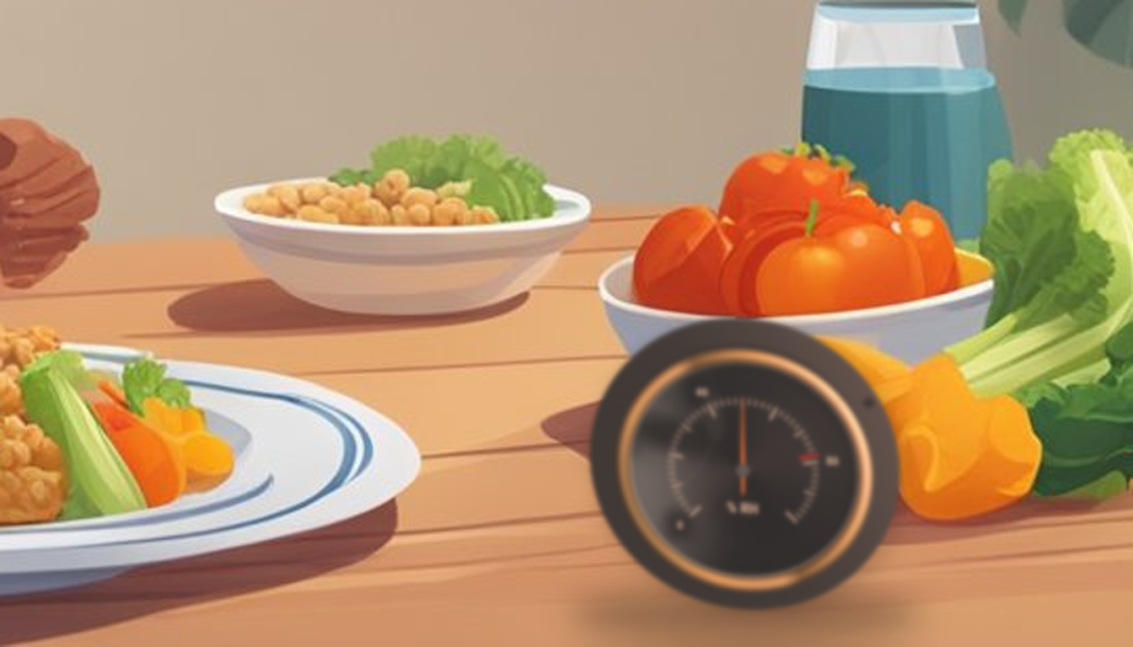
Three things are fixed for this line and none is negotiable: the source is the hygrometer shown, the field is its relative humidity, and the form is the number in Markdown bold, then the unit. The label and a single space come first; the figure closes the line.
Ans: **50** %
